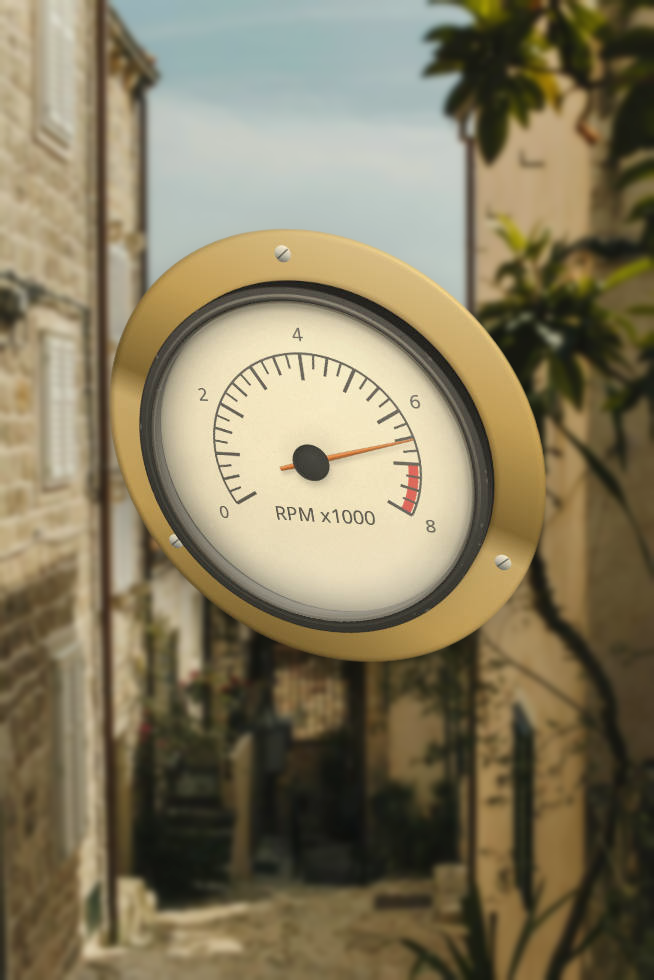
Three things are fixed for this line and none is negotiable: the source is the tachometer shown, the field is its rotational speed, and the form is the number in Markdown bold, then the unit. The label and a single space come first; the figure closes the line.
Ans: **6500** rpm
